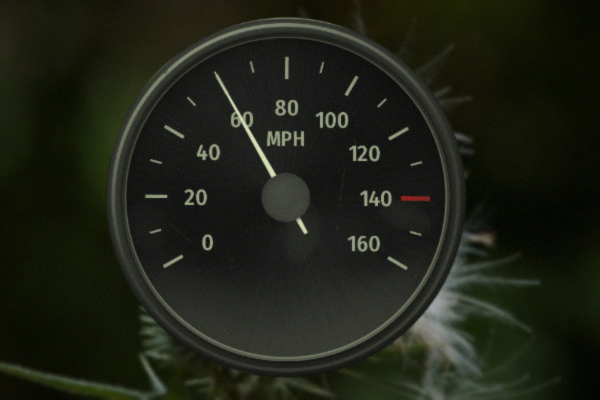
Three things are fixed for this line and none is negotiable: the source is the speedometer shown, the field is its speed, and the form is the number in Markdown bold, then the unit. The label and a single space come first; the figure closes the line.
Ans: **60** mph
